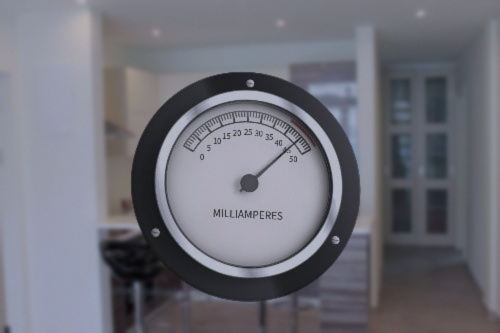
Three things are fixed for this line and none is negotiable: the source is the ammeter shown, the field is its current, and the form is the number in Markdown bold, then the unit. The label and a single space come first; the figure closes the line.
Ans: **45** mA
